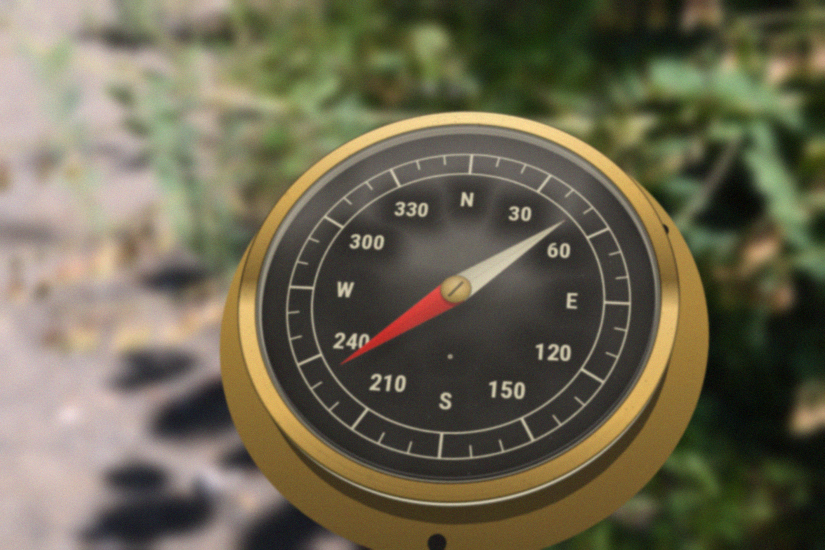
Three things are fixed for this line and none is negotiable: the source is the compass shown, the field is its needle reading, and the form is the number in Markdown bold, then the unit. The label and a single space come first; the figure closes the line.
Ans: **230** °
